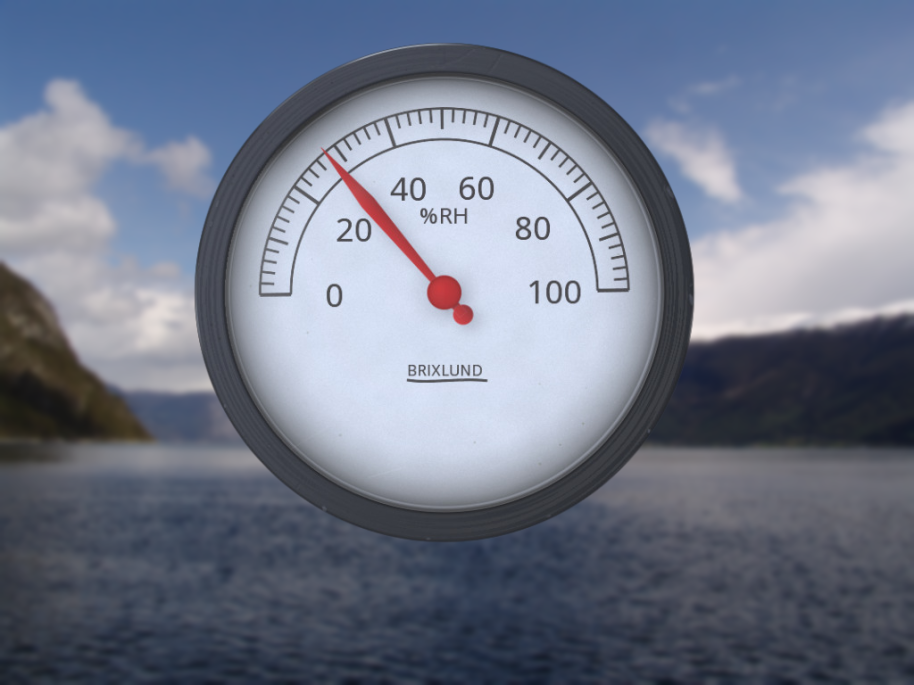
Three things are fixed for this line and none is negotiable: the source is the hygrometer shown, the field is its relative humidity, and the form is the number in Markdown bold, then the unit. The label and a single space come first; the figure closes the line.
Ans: **28** %
